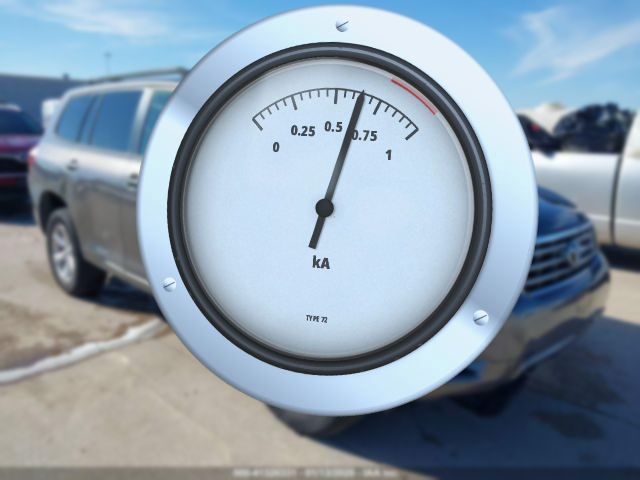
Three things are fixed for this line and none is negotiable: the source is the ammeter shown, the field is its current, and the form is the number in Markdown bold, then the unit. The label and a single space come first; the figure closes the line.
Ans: **0.65** kA
